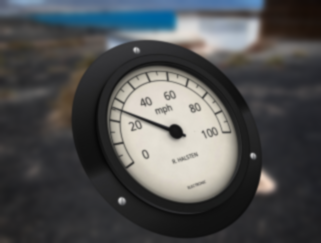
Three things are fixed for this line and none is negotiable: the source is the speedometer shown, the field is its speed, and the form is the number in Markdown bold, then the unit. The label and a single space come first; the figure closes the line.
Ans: **25** mph
